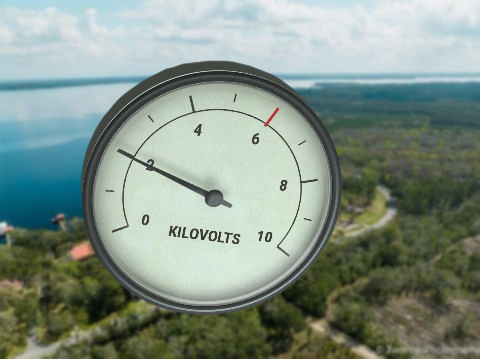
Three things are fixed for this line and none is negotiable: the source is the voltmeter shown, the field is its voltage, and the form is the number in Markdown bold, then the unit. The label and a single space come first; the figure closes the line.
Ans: **2** kV
